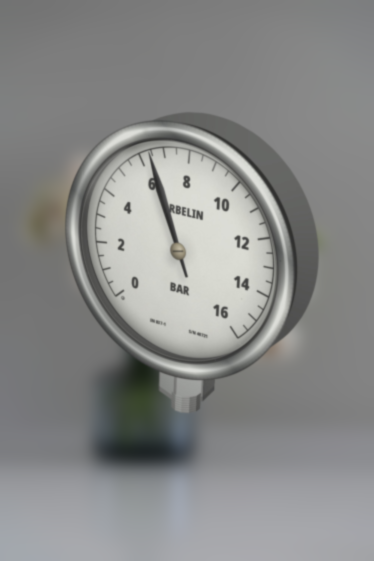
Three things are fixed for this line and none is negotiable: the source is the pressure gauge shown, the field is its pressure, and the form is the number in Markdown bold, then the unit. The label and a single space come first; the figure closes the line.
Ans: **6.5** bar
